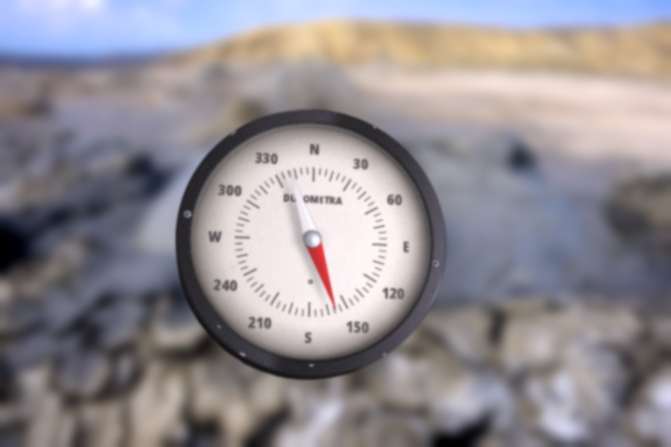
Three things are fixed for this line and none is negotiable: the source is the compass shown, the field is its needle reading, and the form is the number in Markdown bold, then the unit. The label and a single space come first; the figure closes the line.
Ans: **160** °
